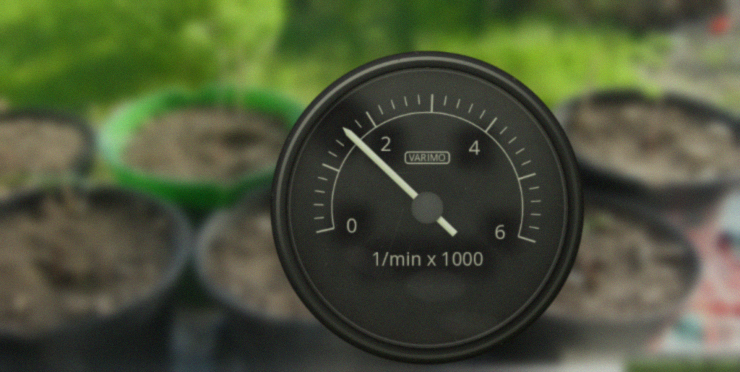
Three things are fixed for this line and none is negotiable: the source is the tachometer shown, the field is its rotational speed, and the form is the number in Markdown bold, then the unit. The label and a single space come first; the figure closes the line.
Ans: **1600** rpm
